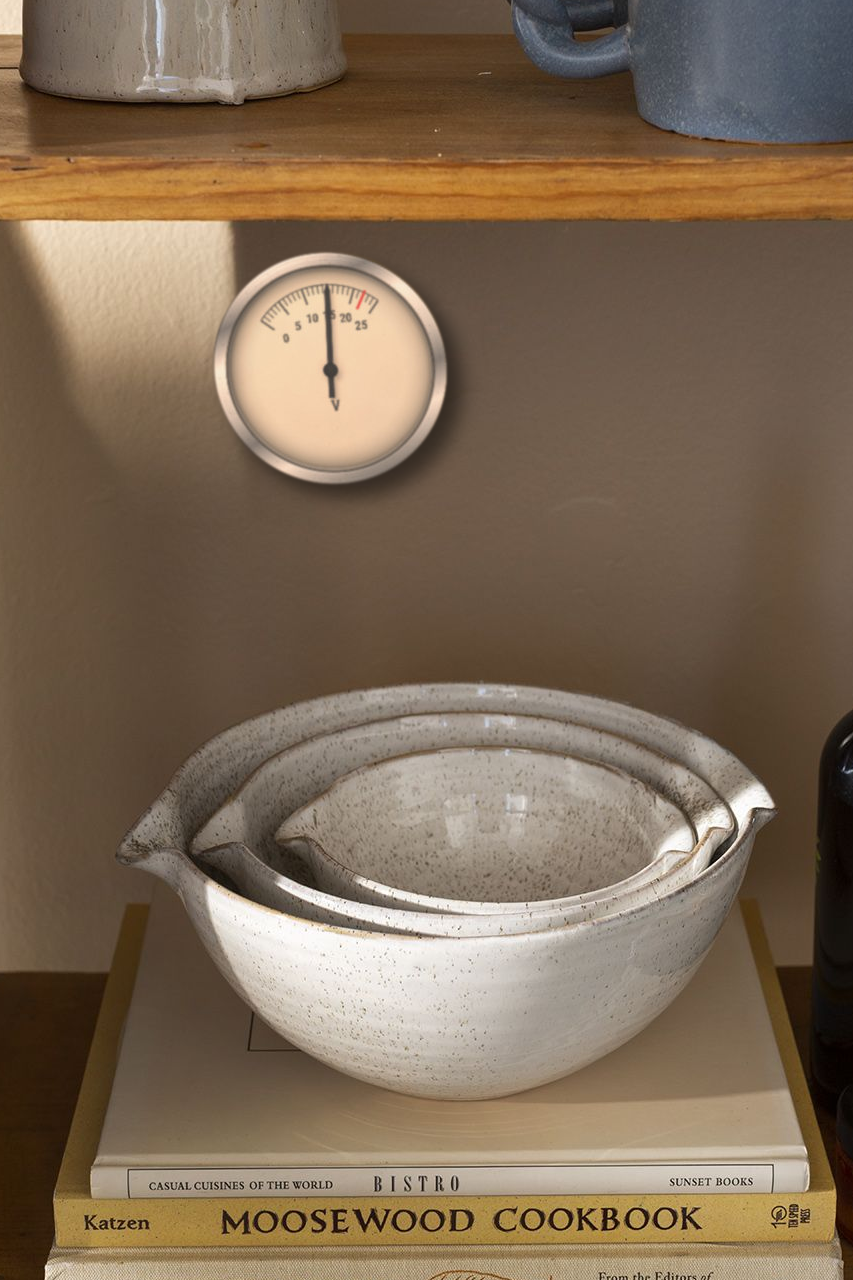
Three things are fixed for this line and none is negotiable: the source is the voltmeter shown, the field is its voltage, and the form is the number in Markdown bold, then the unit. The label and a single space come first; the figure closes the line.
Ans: **15** V
